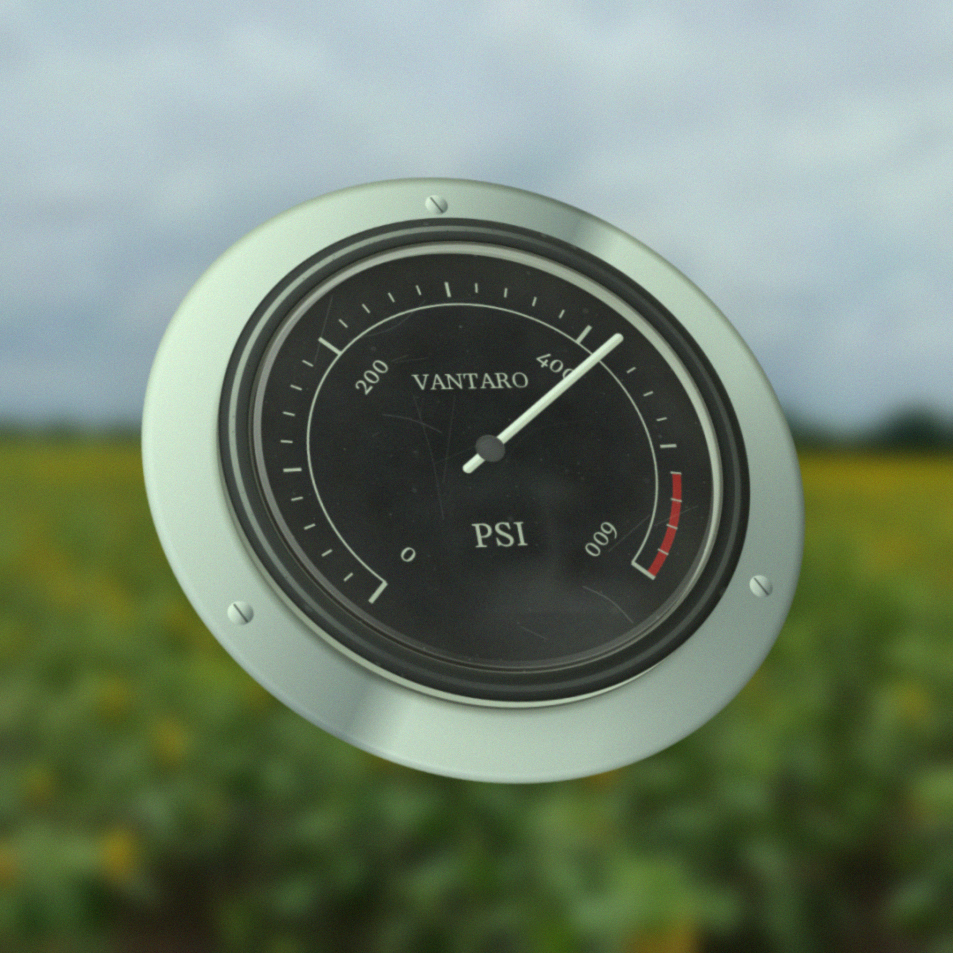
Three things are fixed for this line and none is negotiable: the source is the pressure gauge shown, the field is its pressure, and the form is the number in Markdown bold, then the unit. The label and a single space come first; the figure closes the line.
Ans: **420** psi
